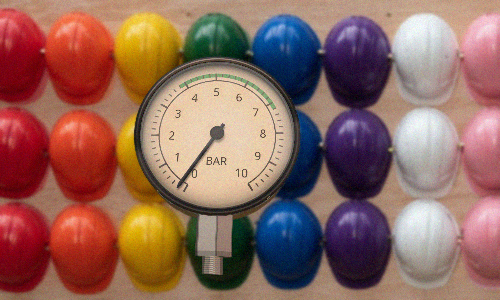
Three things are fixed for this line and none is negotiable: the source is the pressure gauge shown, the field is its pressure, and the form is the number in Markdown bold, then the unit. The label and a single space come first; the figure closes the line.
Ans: **0.2** bar
